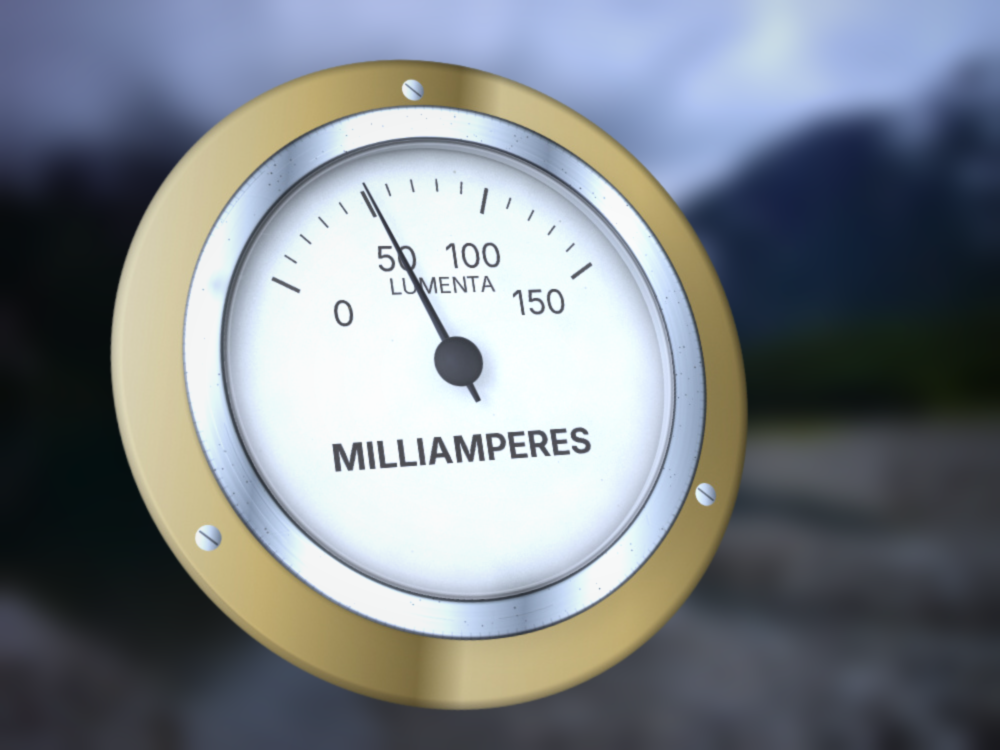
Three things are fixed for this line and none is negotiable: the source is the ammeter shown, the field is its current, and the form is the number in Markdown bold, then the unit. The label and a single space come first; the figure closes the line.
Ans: **50** mA
